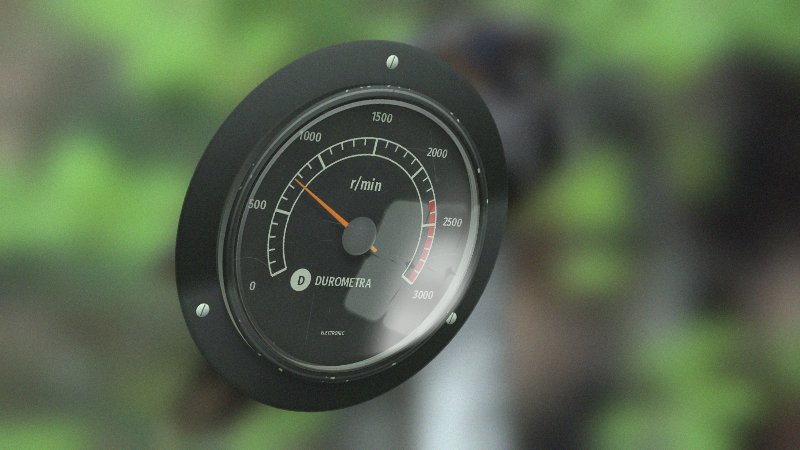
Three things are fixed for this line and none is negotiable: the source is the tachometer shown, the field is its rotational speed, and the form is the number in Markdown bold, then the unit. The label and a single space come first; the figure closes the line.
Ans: **750** rpm
